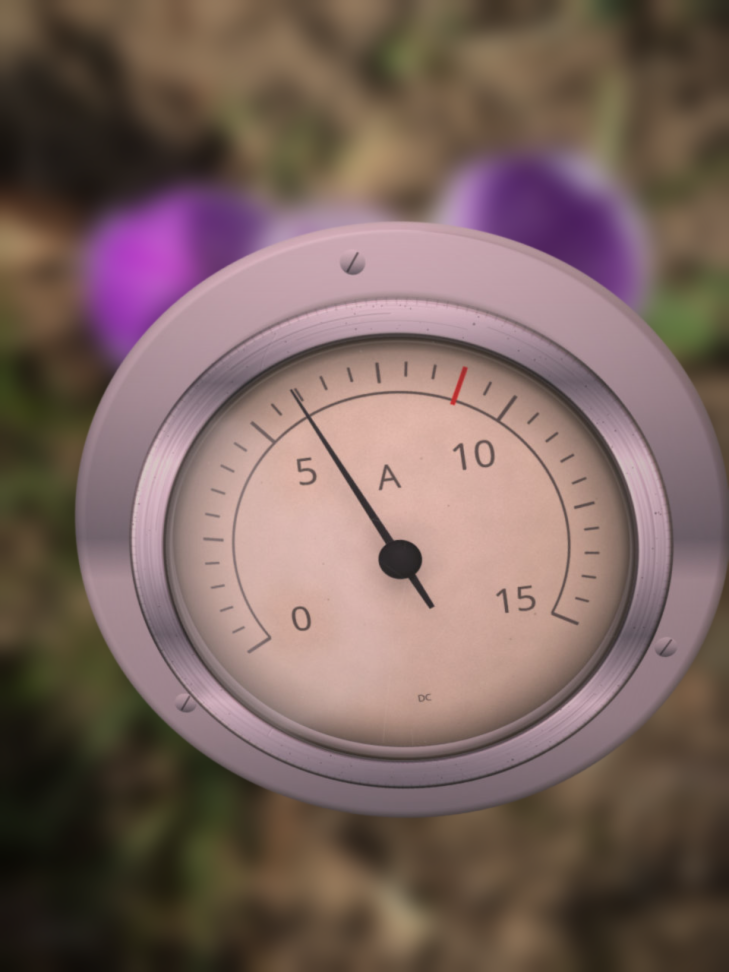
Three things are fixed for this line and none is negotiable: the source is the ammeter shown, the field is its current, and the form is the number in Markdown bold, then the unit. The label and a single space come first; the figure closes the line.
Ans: **6** A
